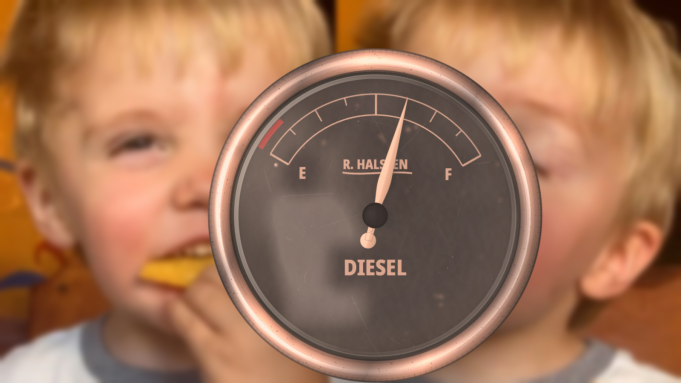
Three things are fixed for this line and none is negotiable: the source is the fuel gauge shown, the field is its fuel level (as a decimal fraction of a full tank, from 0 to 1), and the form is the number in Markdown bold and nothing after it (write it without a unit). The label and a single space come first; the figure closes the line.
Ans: **0.625**
